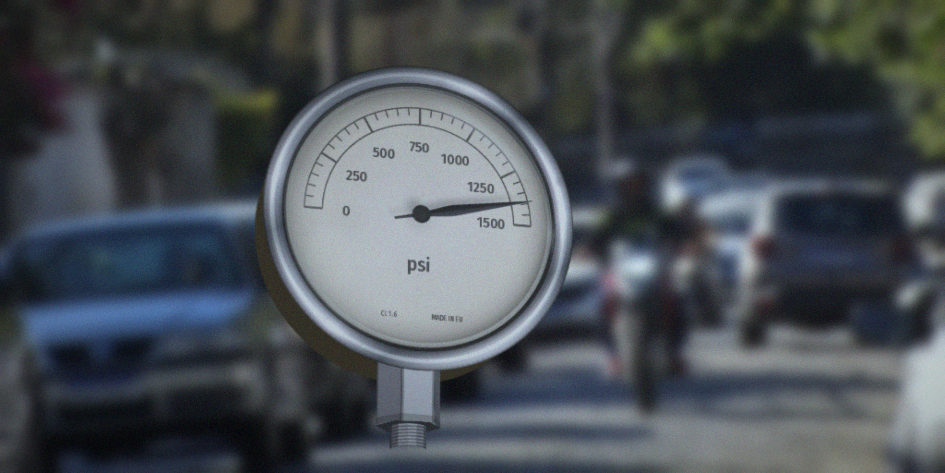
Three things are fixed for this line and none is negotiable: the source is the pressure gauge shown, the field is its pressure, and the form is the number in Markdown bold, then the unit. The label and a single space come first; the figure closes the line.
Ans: **1400** psi
